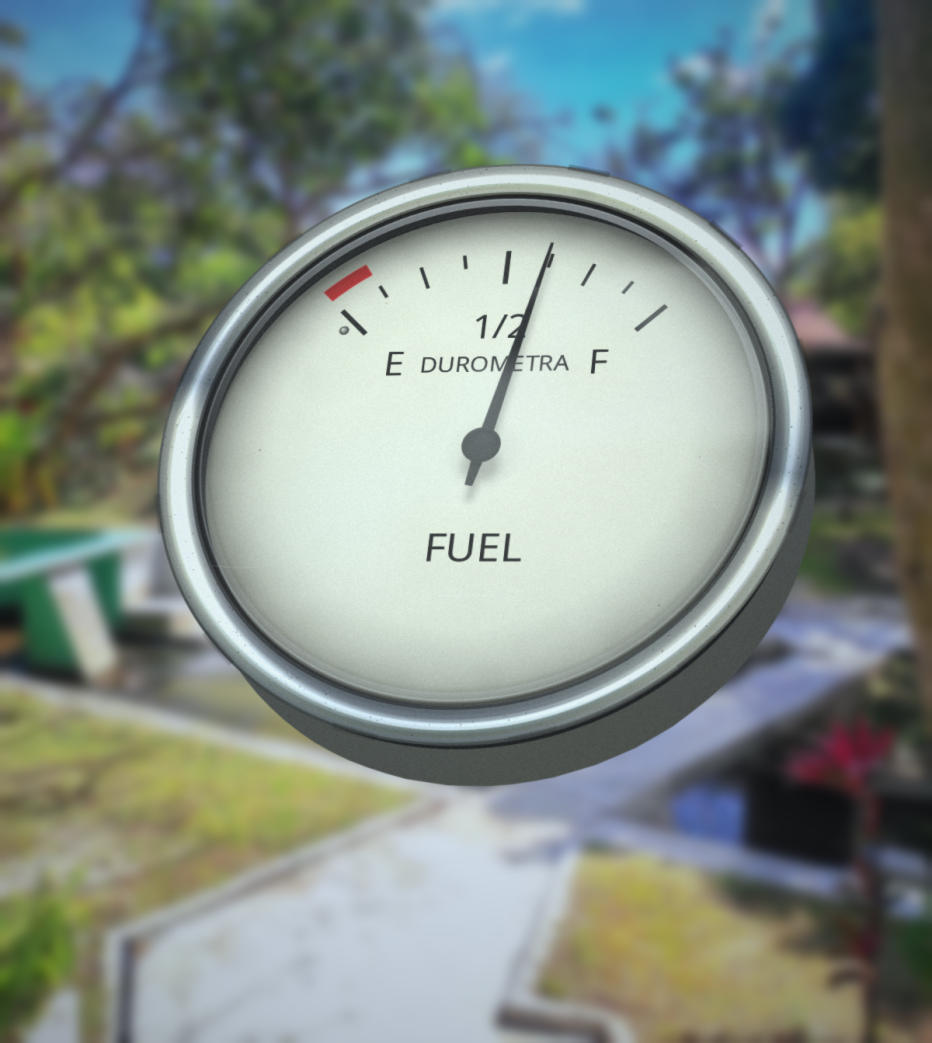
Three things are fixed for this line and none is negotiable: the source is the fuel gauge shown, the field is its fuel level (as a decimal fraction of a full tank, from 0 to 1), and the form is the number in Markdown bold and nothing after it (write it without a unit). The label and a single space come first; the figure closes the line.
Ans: **0.625**
